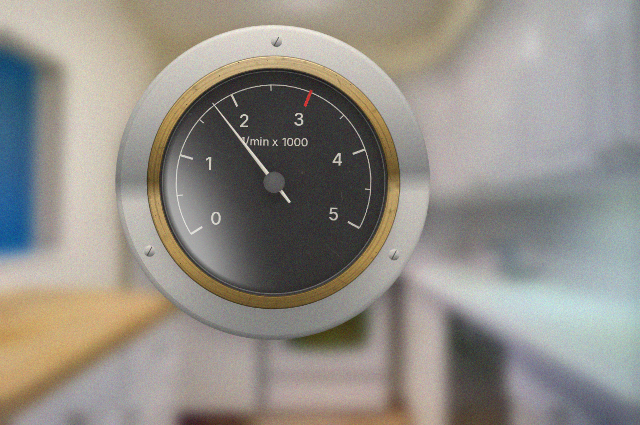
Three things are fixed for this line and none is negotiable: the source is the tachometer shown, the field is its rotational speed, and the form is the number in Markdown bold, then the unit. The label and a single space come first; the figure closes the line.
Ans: **1750** rpm
